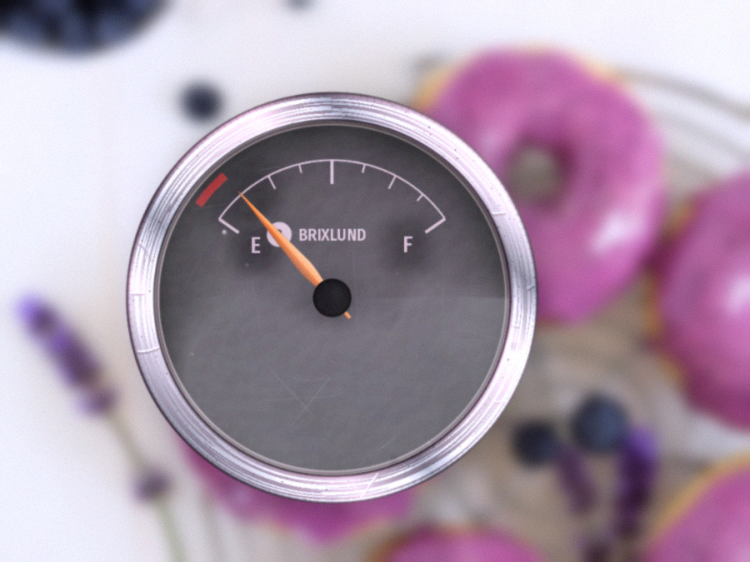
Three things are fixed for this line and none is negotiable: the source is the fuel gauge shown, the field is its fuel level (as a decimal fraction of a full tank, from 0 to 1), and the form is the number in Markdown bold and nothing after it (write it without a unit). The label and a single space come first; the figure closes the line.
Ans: **0.125**
